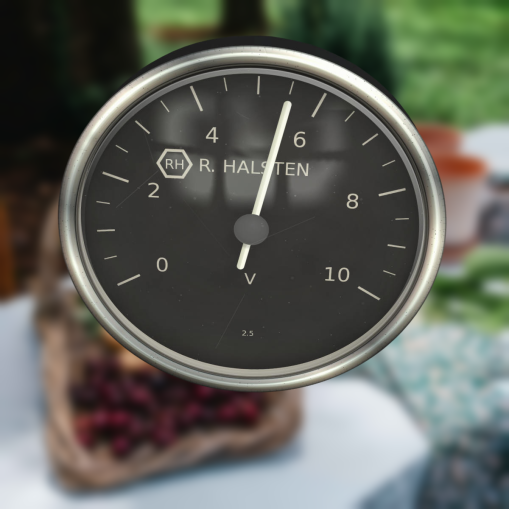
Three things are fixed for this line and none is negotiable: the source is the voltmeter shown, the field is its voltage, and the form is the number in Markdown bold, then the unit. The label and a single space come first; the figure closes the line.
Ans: **5.5** V
